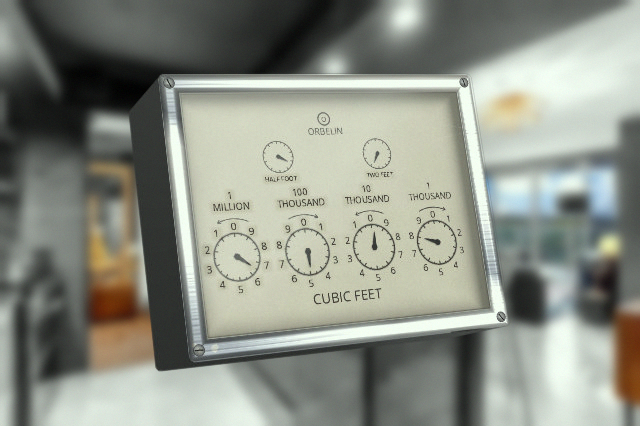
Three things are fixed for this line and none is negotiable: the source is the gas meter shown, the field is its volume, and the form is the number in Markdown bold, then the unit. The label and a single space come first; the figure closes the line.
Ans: **649800** ft³
